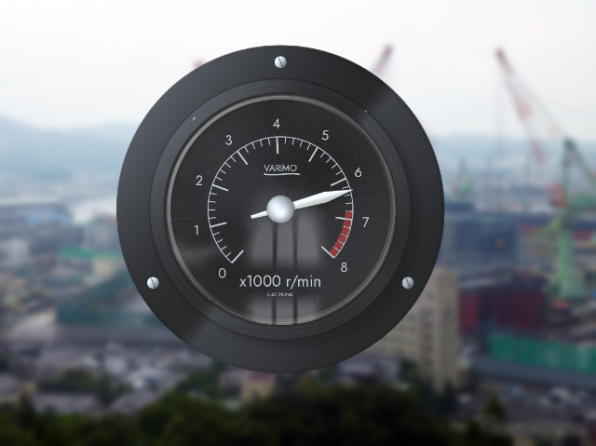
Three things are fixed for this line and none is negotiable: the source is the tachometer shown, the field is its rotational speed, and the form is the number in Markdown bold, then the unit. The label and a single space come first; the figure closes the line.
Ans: **6300** rpm
